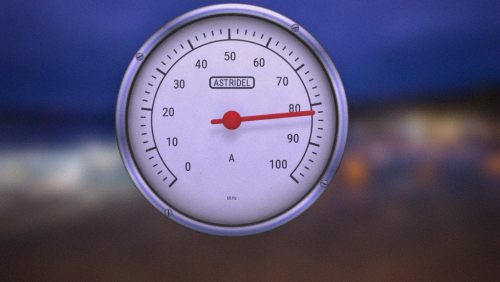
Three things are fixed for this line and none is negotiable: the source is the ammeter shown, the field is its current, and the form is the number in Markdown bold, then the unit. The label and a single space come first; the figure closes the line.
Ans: **82** A
